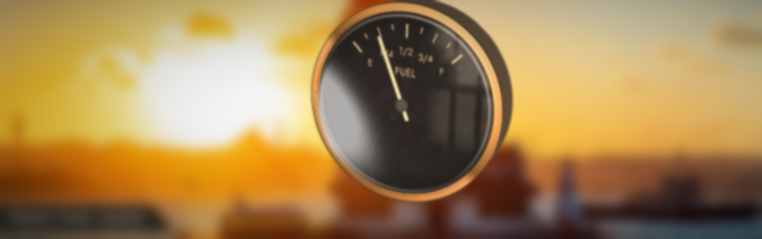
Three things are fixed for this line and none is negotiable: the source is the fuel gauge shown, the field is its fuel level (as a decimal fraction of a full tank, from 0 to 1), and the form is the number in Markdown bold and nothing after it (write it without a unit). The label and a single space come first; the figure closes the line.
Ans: **0.25**
